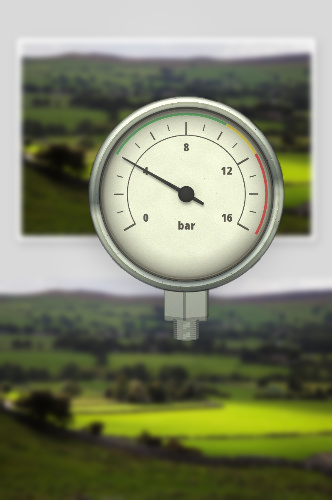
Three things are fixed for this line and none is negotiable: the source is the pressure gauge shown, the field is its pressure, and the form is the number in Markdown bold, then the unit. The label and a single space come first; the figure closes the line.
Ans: **4** bar
